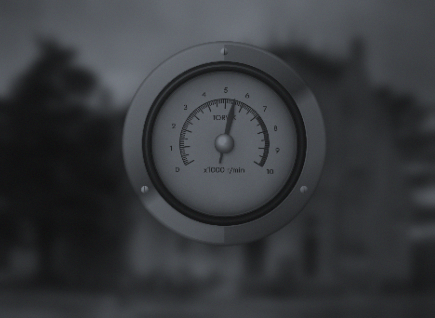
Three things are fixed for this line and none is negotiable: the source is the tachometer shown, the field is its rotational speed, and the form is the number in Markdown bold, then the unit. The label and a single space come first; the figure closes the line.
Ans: **5500** rpm
